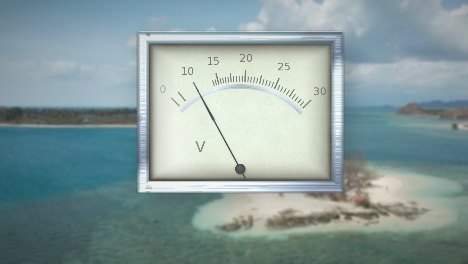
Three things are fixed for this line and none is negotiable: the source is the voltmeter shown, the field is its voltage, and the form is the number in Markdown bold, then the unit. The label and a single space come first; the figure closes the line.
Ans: **10** V
